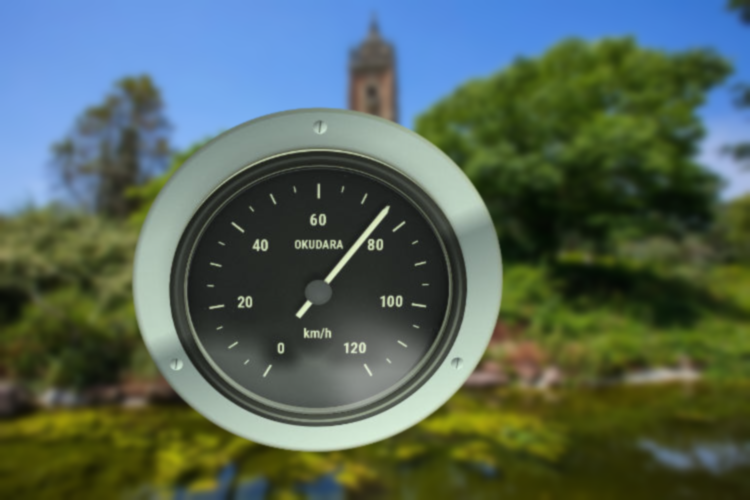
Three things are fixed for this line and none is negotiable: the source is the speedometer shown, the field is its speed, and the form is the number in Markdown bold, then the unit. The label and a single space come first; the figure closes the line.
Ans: **75** km/h
